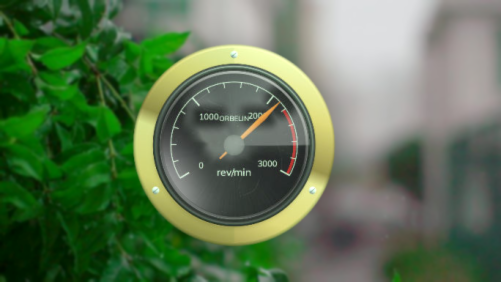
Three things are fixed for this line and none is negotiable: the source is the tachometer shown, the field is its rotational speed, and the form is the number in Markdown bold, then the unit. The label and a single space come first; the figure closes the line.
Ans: **2100** rpm
